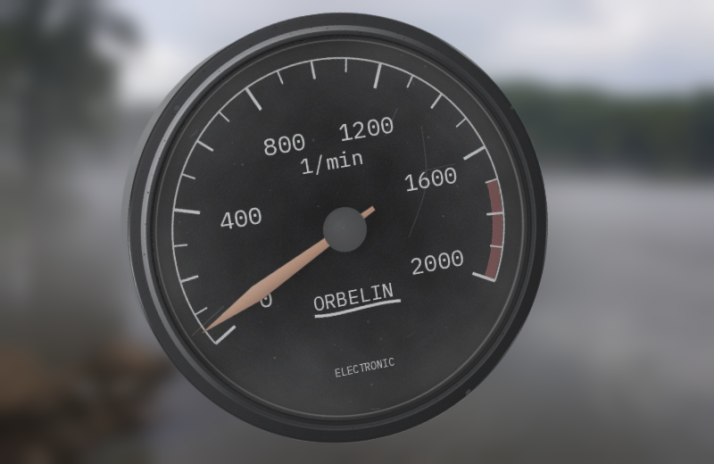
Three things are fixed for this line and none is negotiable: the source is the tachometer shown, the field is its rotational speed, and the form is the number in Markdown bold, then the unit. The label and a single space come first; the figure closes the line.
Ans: **50** rpm
